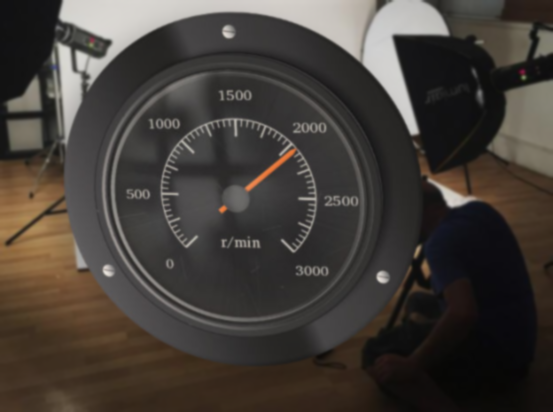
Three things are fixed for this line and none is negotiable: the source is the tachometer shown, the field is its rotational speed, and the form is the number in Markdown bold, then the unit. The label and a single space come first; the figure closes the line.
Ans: **2050** rpm
